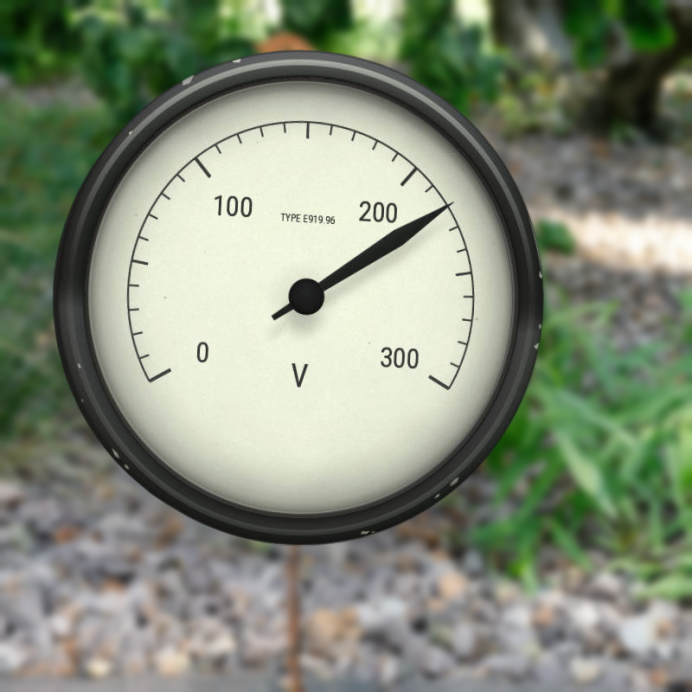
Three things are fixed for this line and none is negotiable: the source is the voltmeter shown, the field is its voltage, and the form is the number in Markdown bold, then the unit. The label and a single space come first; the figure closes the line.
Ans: **220** V
